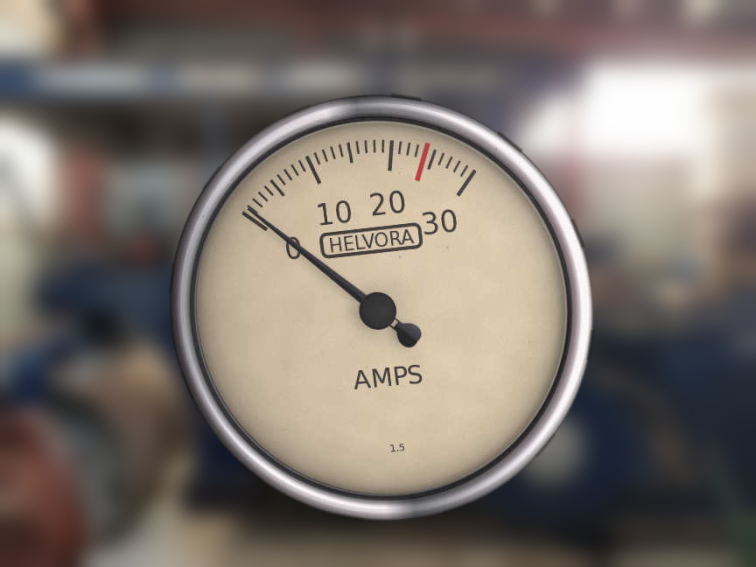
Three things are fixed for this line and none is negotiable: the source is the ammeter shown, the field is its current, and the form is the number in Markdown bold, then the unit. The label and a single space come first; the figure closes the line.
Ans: **1** A
